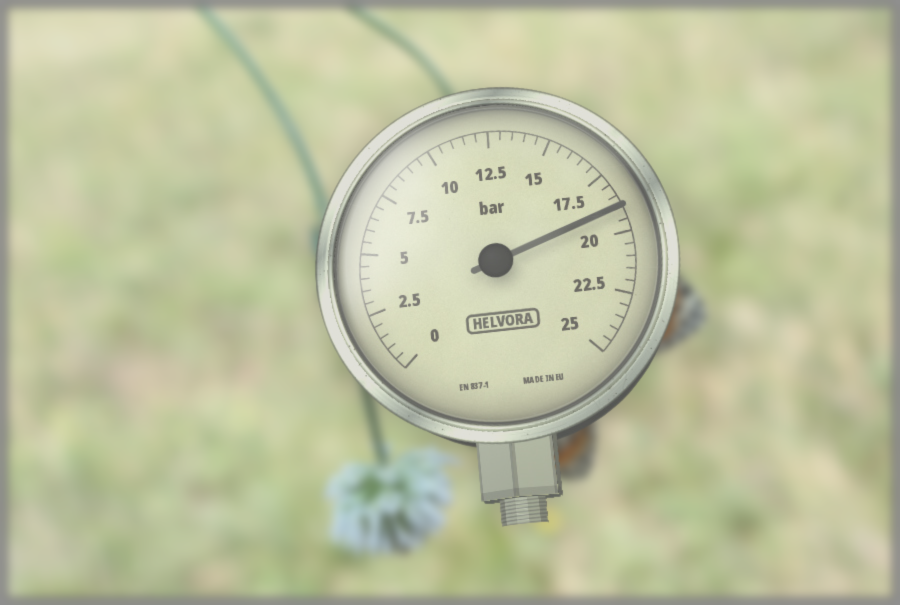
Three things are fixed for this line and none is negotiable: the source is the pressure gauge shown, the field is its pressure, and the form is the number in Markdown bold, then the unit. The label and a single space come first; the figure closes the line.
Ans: **19** bar
